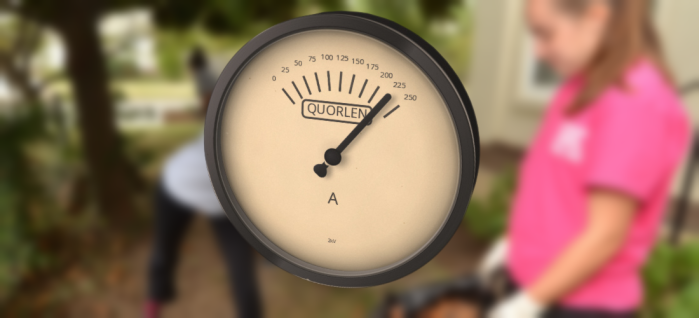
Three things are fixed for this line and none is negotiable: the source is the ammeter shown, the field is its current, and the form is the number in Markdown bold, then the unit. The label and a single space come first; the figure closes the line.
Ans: **225** A
